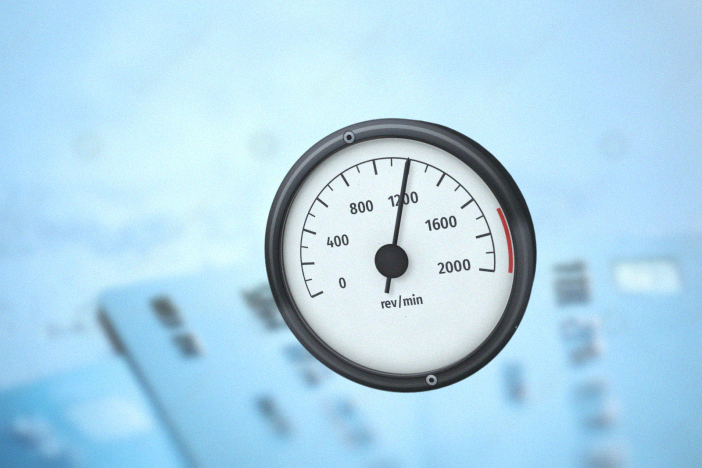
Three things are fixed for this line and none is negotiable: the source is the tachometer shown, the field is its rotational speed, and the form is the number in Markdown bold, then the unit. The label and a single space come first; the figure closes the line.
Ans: **1200** rpm
